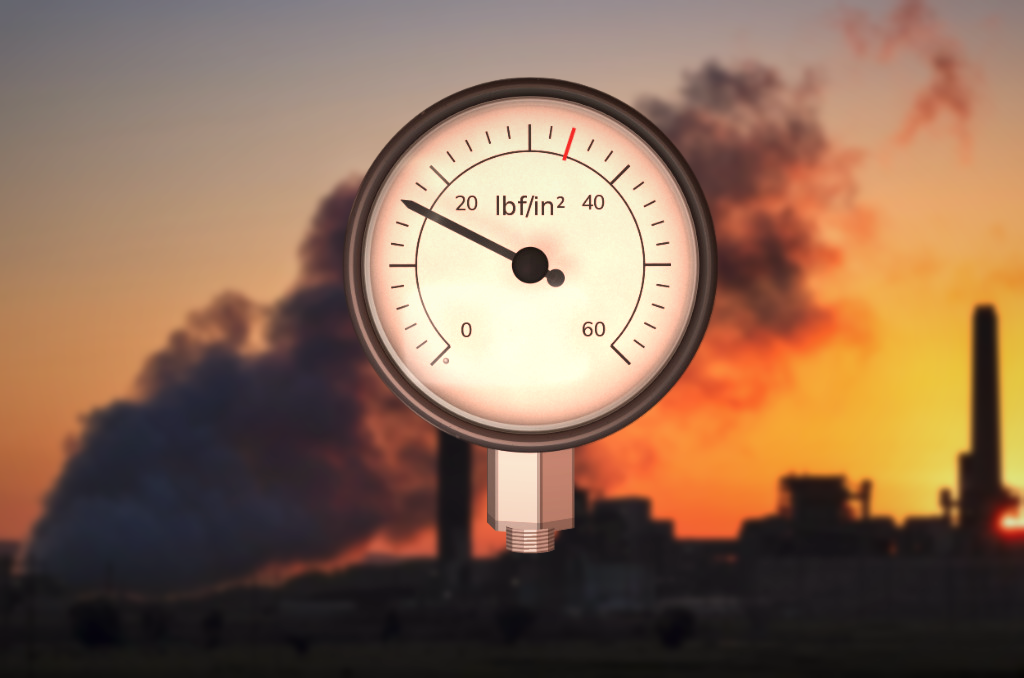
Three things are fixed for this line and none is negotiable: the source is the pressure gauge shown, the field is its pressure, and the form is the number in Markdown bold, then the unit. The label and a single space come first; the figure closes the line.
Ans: **16** psi
